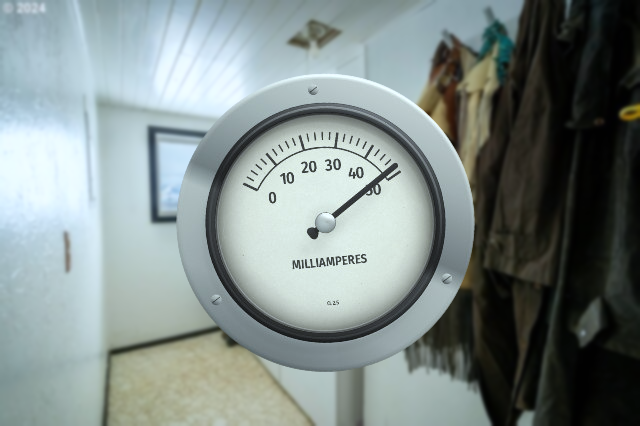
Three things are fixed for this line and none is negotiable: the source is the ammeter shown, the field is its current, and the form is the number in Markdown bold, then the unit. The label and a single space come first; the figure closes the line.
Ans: **48** mA
